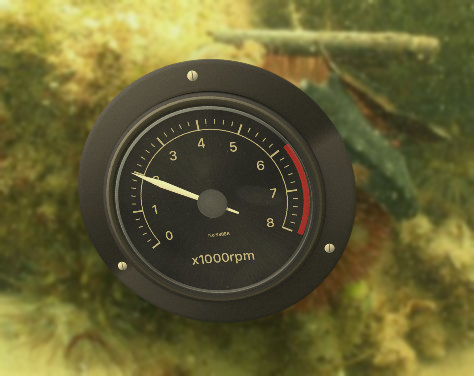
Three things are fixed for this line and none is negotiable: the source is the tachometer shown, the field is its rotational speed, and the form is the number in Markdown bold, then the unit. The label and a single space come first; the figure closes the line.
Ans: **2000** rpm
